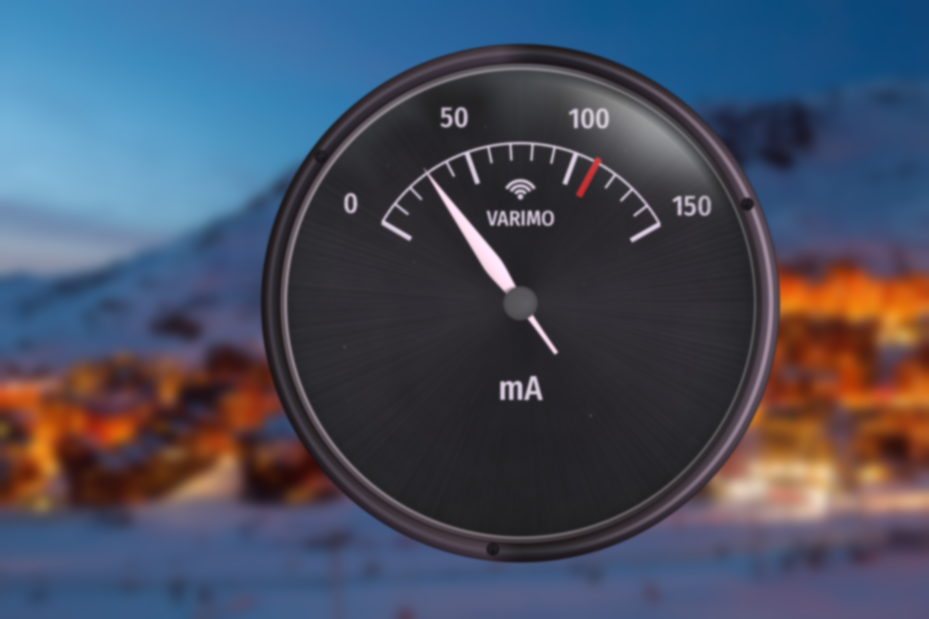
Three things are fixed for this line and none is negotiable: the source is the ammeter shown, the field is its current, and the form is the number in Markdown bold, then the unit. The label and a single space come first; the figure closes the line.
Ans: **30** mA
